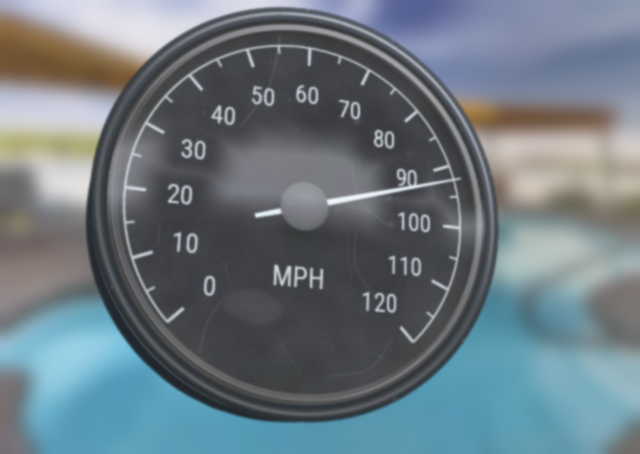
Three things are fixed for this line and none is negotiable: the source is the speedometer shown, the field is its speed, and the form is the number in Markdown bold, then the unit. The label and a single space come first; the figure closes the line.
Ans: **92.5** mph
